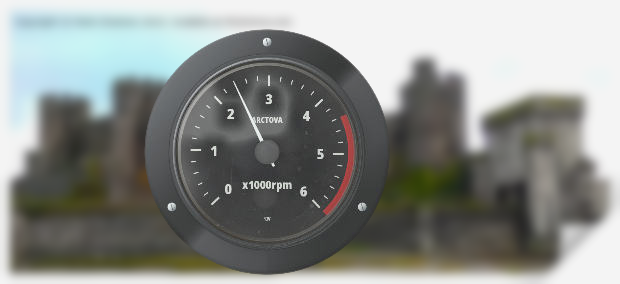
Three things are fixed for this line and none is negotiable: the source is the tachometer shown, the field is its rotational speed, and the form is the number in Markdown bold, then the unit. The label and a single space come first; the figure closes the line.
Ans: **2400** rpm
